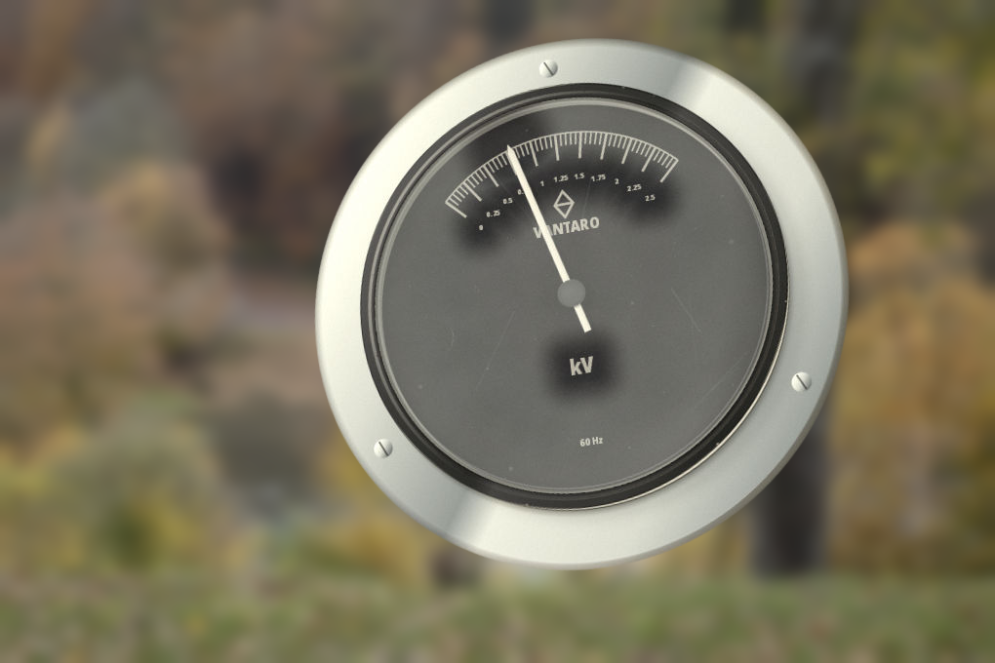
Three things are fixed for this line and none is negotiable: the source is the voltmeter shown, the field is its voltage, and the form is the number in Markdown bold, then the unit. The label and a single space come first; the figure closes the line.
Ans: **0.8** kV
